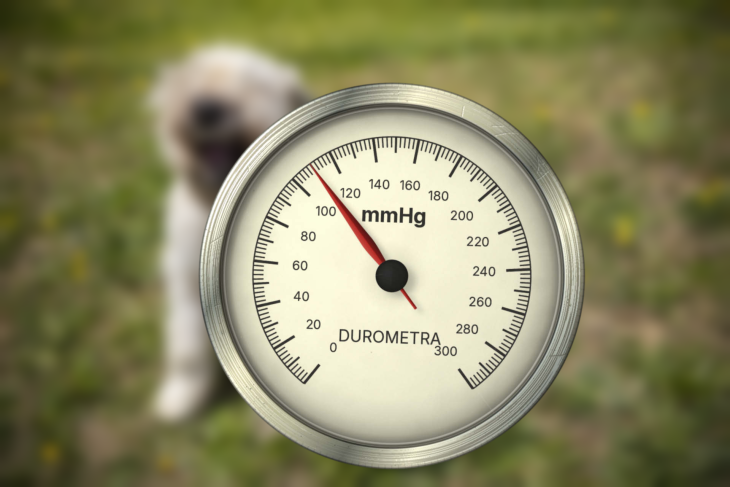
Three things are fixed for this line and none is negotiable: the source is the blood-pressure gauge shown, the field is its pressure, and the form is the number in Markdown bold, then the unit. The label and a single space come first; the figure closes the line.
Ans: **110** mmHg
